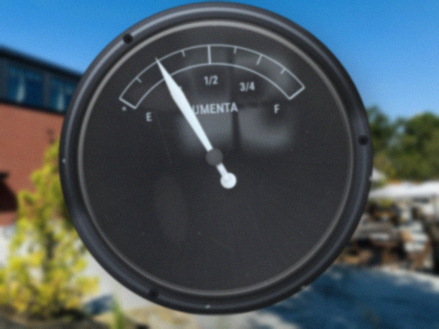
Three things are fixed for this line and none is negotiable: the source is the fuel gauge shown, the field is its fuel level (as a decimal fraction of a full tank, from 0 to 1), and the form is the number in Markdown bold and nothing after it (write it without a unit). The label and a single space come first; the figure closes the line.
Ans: **0.25**
